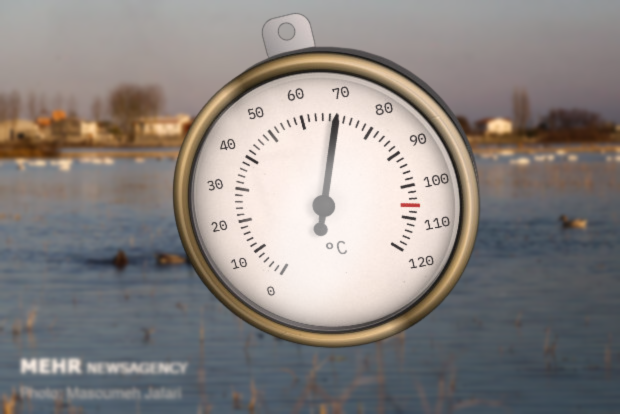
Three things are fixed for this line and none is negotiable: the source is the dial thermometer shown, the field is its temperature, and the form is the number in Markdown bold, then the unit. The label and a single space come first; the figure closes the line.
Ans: **70** °C
